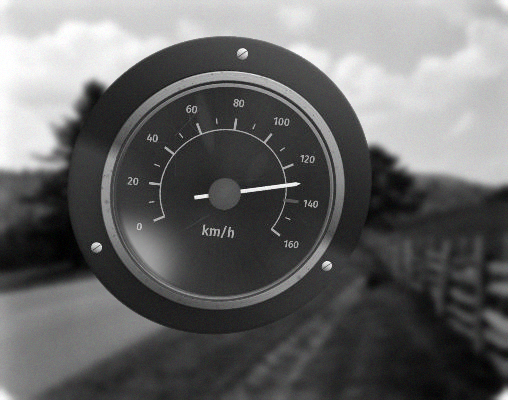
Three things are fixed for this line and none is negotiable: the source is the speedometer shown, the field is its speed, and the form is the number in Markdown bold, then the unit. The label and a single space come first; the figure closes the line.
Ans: **130** km/h
